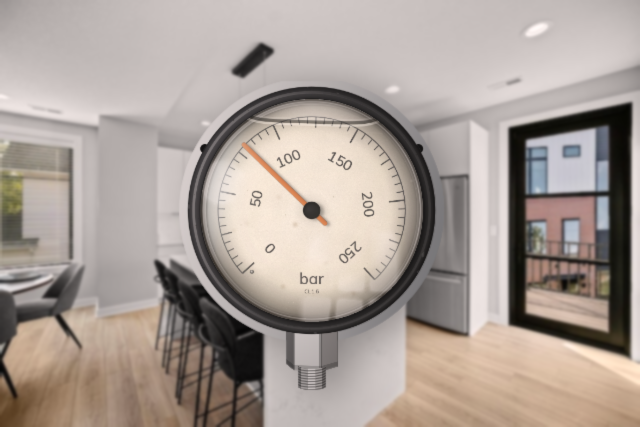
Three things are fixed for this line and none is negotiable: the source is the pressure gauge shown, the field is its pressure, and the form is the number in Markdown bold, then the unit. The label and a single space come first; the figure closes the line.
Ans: **80** bar
